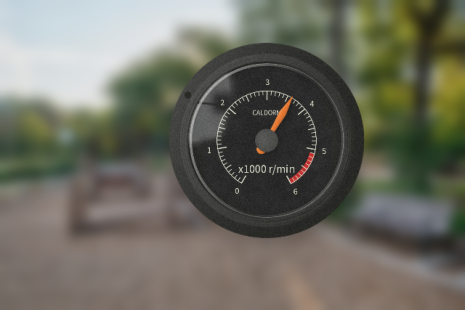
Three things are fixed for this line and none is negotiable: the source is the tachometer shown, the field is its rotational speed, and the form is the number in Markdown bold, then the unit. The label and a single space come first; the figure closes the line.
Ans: **3600** rpm
